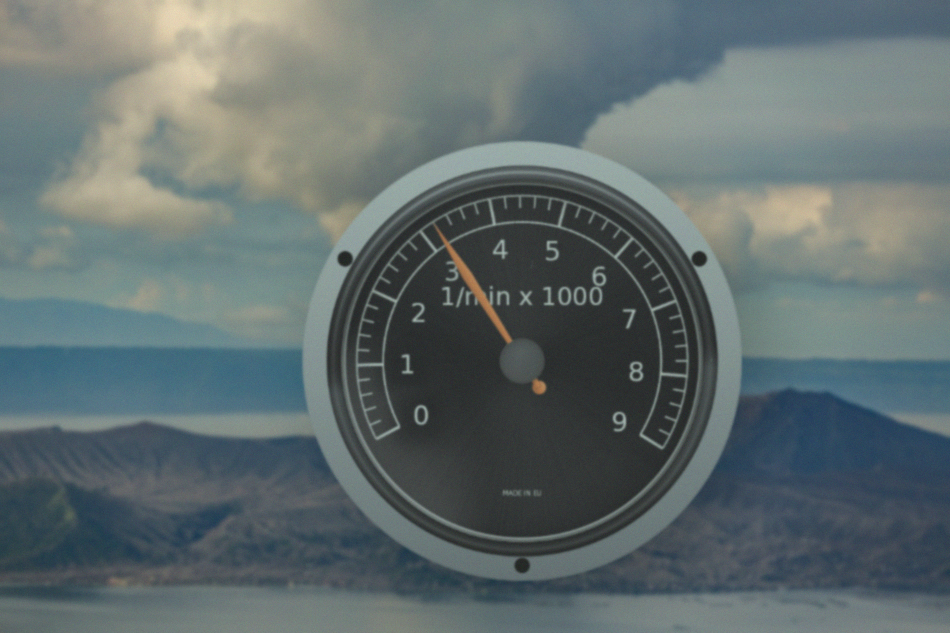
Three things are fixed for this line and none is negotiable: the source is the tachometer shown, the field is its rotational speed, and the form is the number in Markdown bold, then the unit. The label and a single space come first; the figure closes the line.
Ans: **3200** rpm
